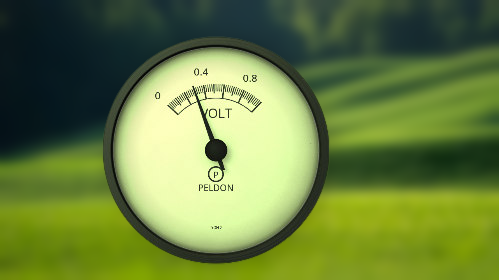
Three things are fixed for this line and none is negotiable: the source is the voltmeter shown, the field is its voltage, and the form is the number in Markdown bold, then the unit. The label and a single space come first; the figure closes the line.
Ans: **0.3** V
